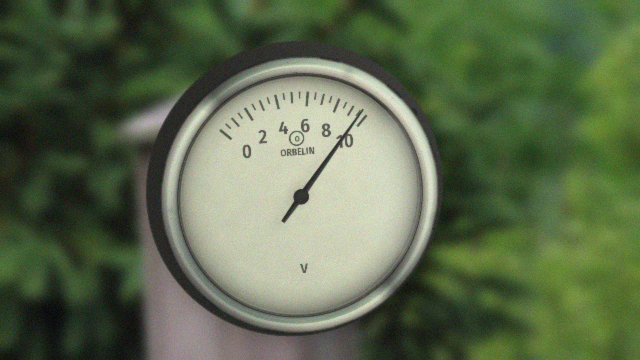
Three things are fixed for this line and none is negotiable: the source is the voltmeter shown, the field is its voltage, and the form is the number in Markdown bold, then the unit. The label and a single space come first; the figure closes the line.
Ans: **9.5** V
